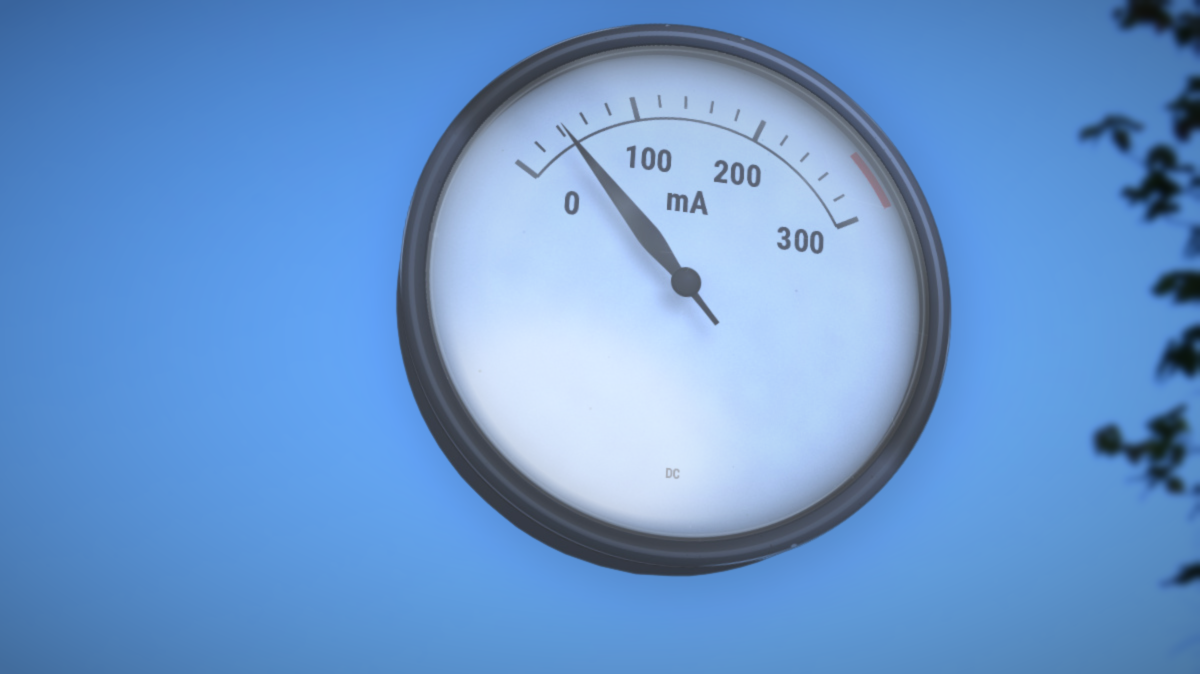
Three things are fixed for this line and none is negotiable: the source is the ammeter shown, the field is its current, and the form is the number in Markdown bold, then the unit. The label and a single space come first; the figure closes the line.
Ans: **40** mA
